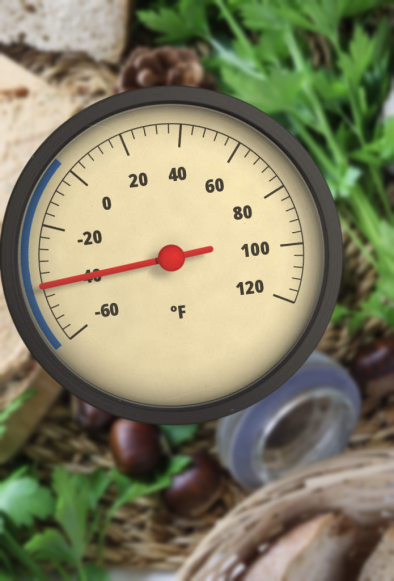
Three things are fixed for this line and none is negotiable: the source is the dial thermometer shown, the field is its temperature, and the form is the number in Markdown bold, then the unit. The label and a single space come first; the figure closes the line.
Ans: **-40** °F
